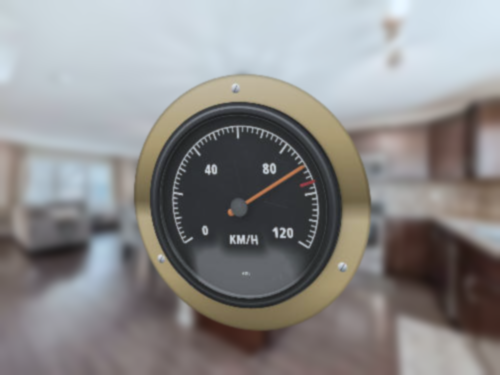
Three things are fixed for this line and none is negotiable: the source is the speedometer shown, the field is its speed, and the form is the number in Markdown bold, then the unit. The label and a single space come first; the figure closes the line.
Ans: **90** km/h
